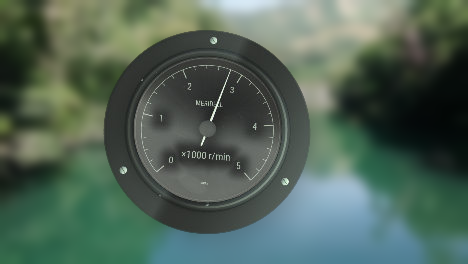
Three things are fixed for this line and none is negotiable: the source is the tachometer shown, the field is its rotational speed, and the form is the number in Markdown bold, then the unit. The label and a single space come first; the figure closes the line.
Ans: **2800** rpm
